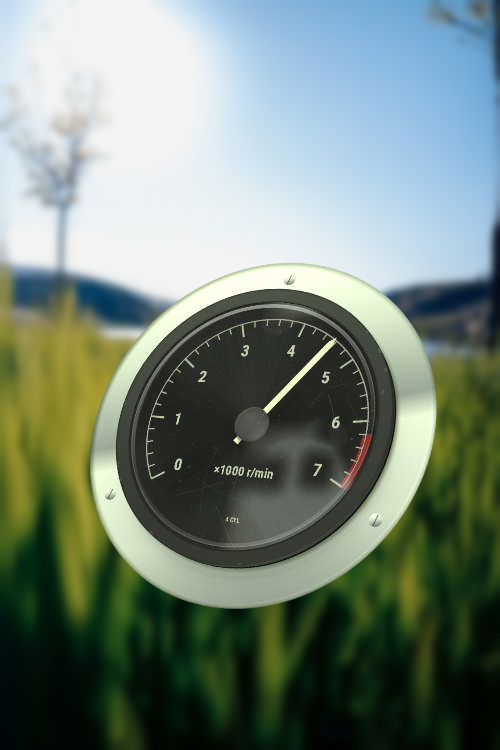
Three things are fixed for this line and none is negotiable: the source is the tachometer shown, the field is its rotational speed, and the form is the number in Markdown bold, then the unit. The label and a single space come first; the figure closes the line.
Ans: **4600** rpm
